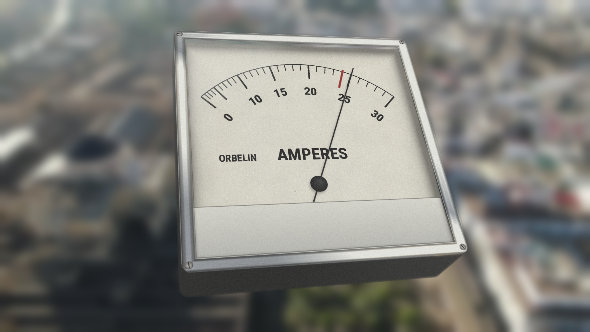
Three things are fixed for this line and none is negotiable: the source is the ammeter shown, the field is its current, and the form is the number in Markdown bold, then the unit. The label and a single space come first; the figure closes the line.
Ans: **25** A
